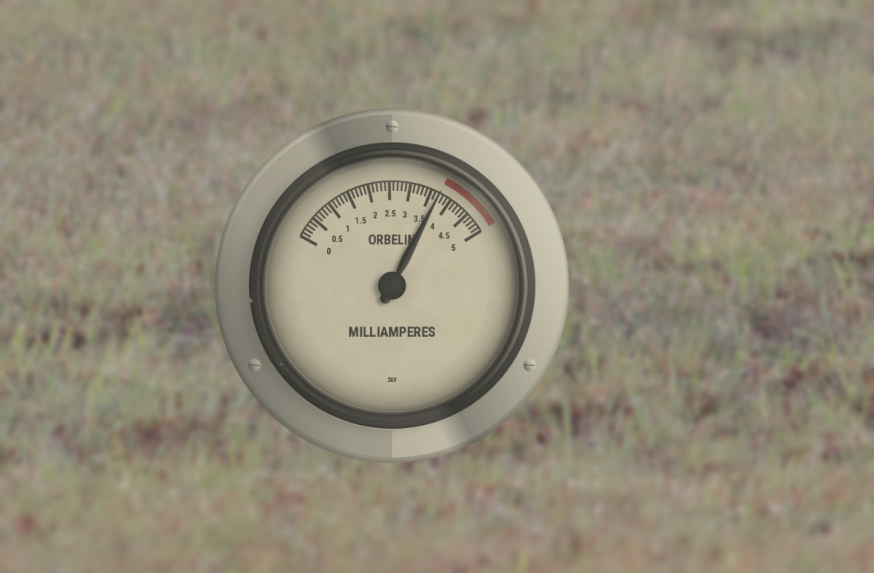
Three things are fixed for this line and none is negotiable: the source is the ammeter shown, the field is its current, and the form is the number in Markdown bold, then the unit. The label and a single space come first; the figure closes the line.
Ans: **3.7** mA
